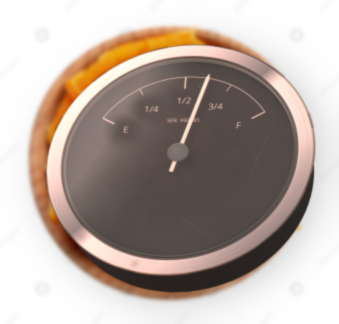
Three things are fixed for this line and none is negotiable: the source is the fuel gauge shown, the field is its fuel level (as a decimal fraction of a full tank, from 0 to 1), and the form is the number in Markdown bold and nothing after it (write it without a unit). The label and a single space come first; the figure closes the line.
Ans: **0.625**
